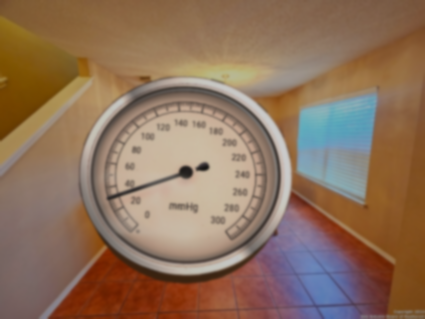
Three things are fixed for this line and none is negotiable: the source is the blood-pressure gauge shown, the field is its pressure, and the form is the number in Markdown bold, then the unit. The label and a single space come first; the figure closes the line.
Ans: **30** mmHg
